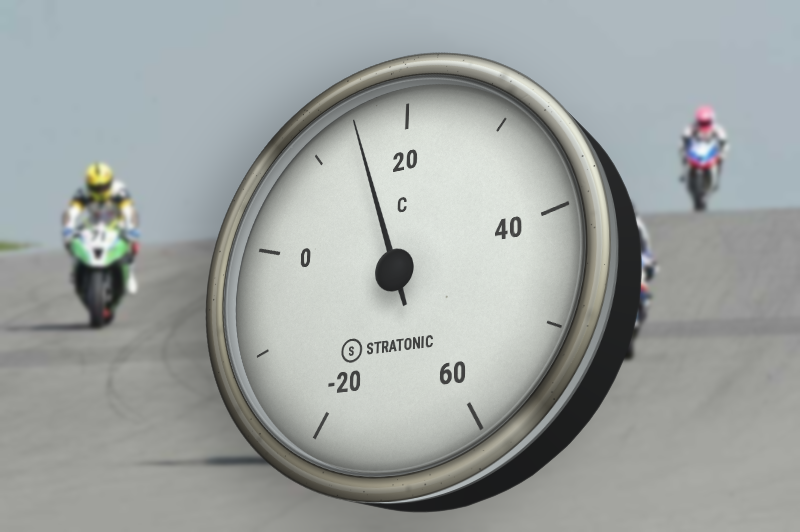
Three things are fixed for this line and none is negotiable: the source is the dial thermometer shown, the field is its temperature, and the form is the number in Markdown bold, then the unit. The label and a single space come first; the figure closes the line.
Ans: **15** °C
